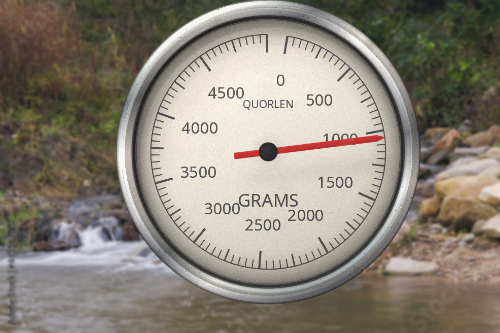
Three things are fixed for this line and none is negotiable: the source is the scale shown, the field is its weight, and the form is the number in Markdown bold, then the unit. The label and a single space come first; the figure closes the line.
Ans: **1050** g
